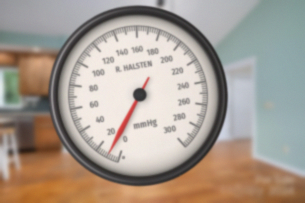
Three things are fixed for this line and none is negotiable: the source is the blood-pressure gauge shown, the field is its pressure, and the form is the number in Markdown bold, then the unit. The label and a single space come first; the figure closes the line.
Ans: **10** mmHg
